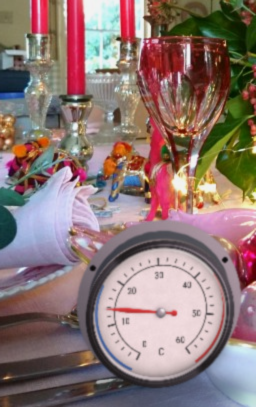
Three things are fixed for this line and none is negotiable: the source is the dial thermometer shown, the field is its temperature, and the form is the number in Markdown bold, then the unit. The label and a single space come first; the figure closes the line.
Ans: **14** °C
